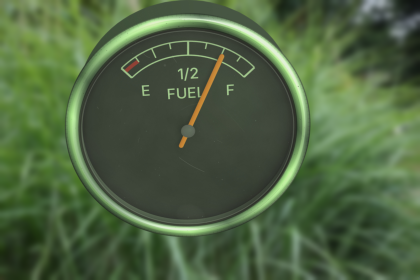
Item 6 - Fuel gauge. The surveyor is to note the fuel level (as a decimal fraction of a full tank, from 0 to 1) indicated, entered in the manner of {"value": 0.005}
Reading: {"value": 0.75}
